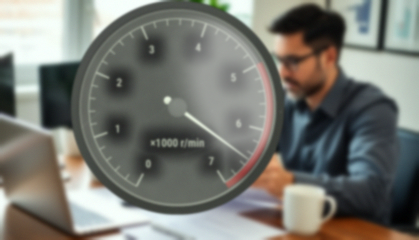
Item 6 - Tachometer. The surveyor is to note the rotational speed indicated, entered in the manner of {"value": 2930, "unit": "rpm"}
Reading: {"value": 6500, "unit": "rpm"}
